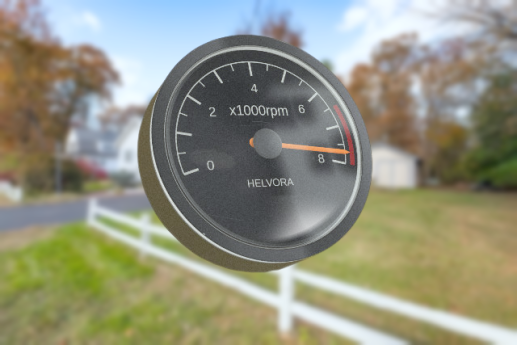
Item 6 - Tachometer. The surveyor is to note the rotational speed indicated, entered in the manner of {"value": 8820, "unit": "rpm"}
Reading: {"value": 7750, "unit": "rpm"}
